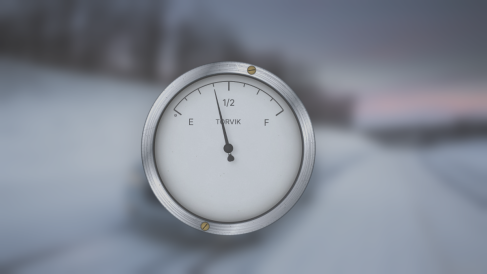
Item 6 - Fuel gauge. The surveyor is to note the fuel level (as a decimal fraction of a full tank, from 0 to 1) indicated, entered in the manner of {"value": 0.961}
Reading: {"value": 0.375}
